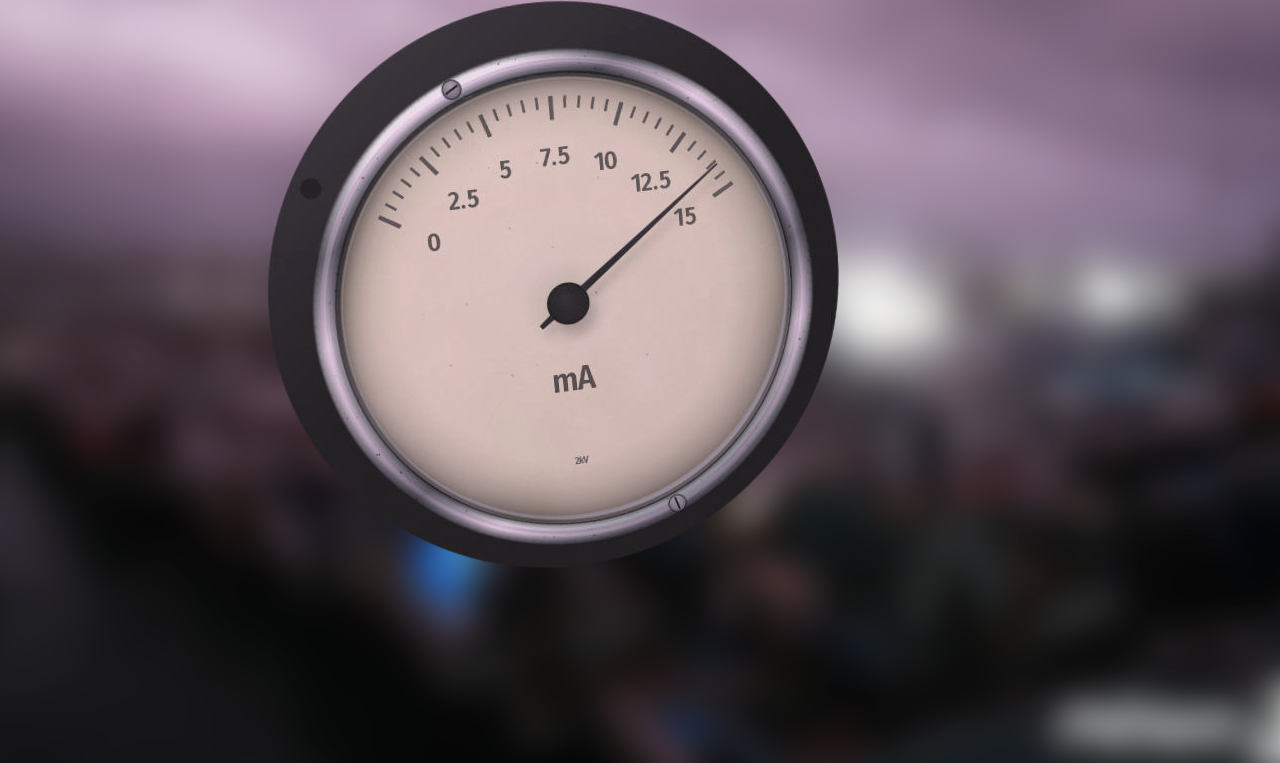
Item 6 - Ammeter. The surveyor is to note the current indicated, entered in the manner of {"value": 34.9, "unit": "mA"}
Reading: {"value": 14, "unit": "mA"}
